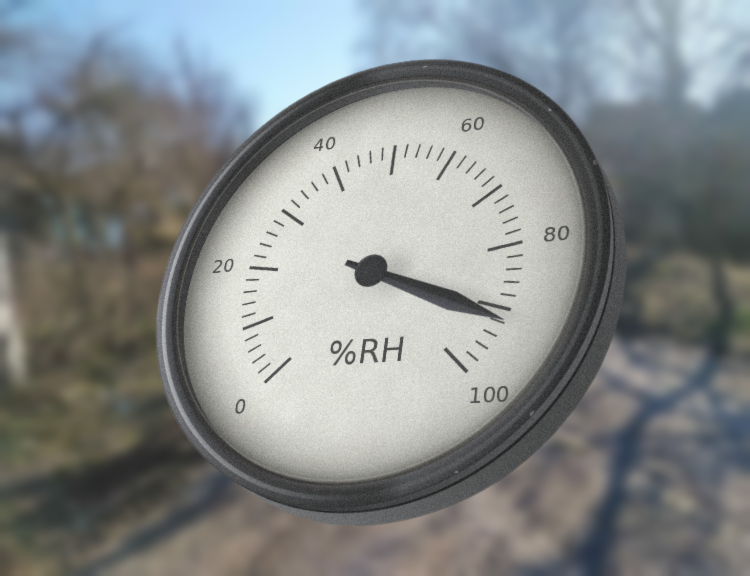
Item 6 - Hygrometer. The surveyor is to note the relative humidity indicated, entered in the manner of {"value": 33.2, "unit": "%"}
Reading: {"value": 92, "unit": "%"}
